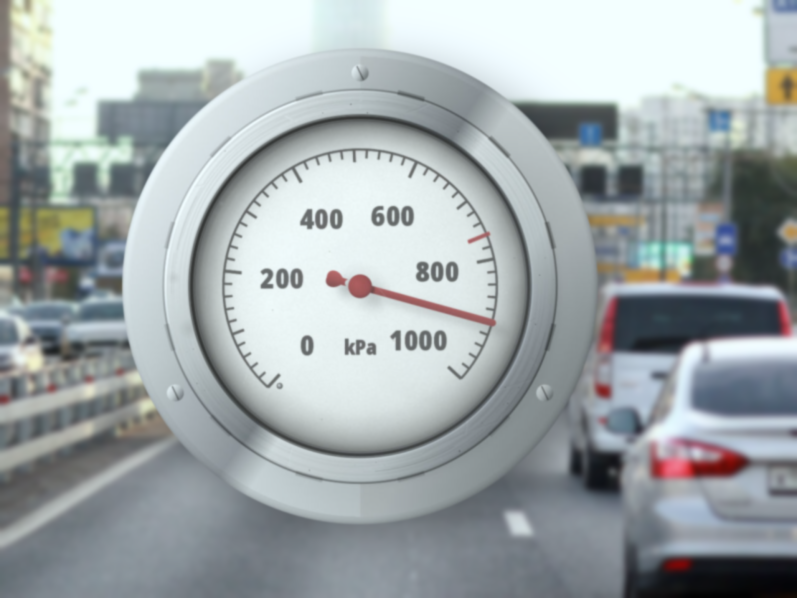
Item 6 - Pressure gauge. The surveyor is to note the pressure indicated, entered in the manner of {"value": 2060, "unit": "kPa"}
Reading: {"value": 900, "unit": "kPa"}
